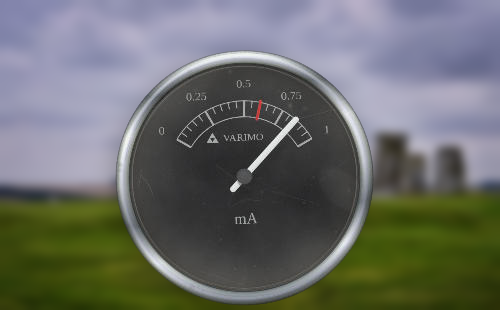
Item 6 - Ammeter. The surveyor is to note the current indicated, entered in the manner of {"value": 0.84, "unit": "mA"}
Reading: {"value": 0.85, "unit": "mA"}
